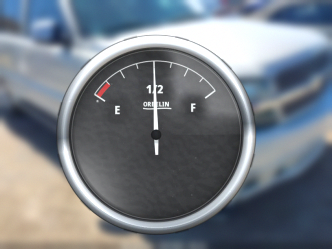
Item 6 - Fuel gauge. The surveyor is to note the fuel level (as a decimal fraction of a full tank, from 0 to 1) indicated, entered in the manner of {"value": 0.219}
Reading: {"value": 0.5}
